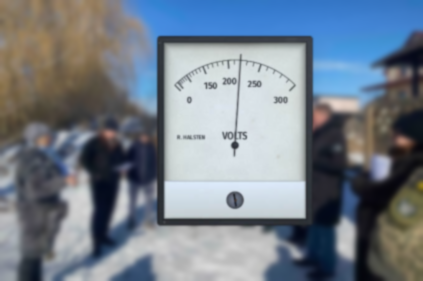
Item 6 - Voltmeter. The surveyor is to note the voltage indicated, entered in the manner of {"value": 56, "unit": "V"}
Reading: {"value": 220, "unit": "V"}
